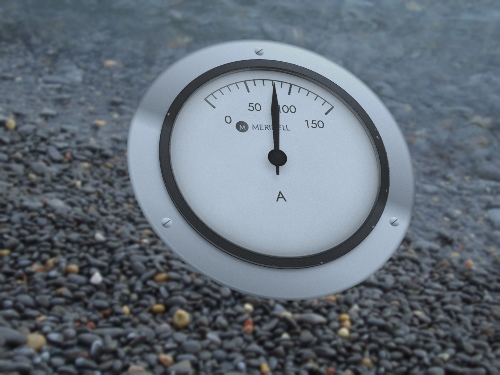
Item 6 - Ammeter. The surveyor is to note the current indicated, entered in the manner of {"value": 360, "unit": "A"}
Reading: {"value": 80, "unit": "A"}
